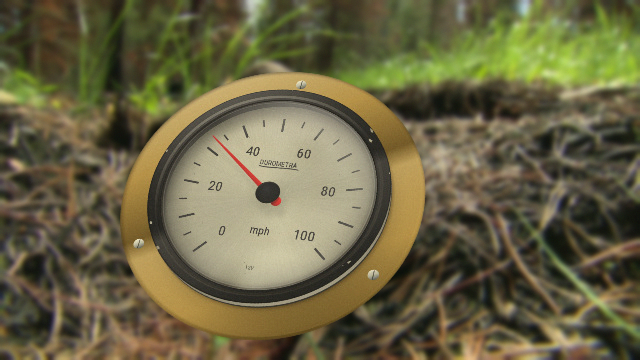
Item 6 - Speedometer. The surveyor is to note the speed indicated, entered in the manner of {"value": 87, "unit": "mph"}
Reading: {"value": 32.5, "unit": "mph"}
